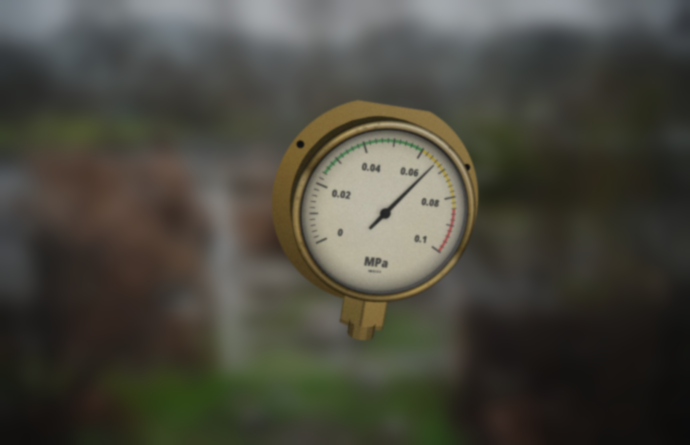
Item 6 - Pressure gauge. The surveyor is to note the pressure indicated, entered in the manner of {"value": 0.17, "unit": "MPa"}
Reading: {"value": 0.066, "unit": "MPa"}
